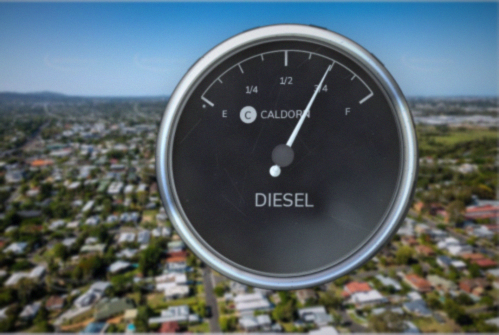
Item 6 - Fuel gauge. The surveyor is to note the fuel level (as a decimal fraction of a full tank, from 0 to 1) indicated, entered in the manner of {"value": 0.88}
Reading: {"value": 0.75}
